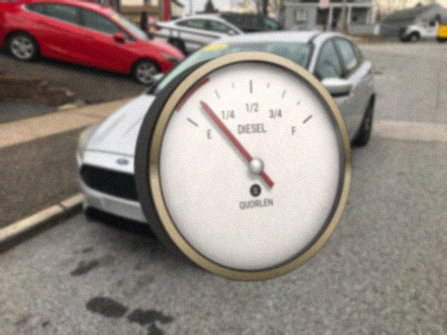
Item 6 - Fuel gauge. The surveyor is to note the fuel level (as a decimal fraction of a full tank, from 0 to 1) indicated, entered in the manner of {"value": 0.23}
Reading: {"value": 0.125}
